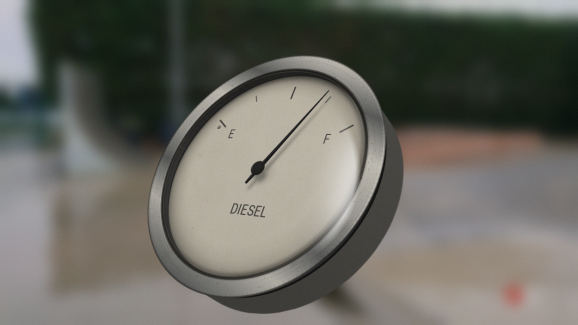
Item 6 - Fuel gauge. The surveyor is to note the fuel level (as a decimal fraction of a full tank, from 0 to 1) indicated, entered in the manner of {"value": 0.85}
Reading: {"value": 0.75}
